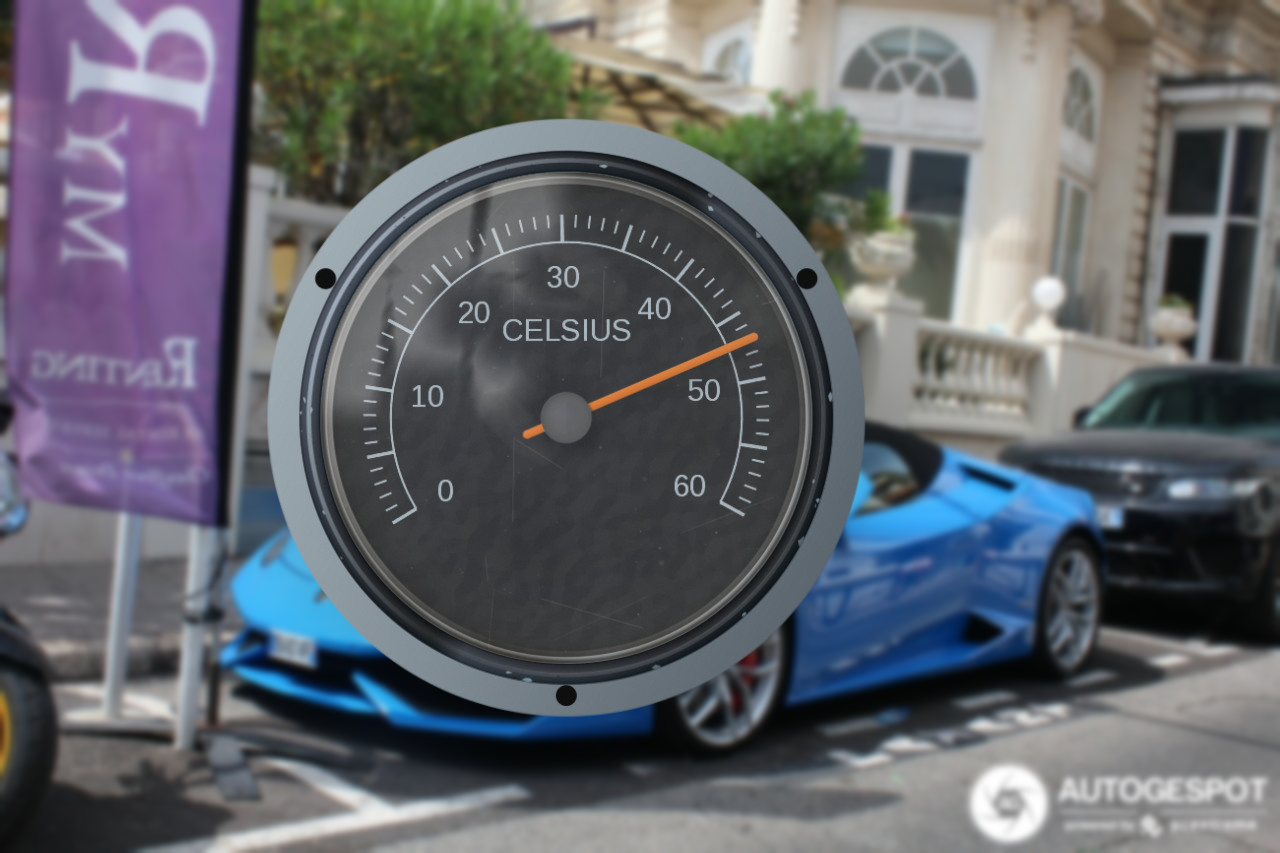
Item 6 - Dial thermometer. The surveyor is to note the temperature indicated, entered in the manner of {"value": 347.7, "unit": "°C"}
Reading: {"value": 47, "unit": "°C"}
